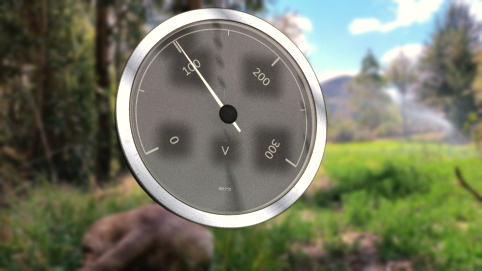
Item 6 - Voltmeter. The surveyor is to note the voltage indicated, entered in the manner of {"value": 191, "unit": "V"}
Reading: {"value": 100, "unit": "V"}
